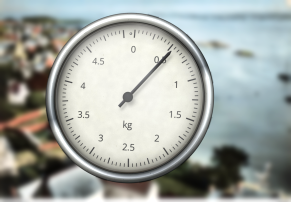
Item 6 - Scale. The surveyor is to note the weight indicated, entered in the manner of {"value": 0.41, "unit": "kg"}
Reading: {"value": 0.55, "unit": "kg"}
